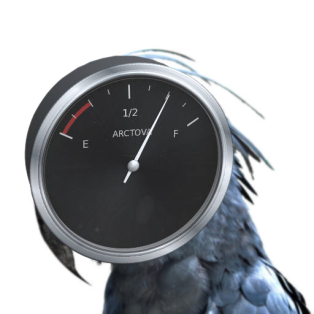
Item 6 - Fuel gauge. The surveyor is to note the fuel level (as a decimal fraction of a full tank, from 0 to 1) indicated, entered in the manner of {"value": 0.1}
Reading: {"value": 0.75}
